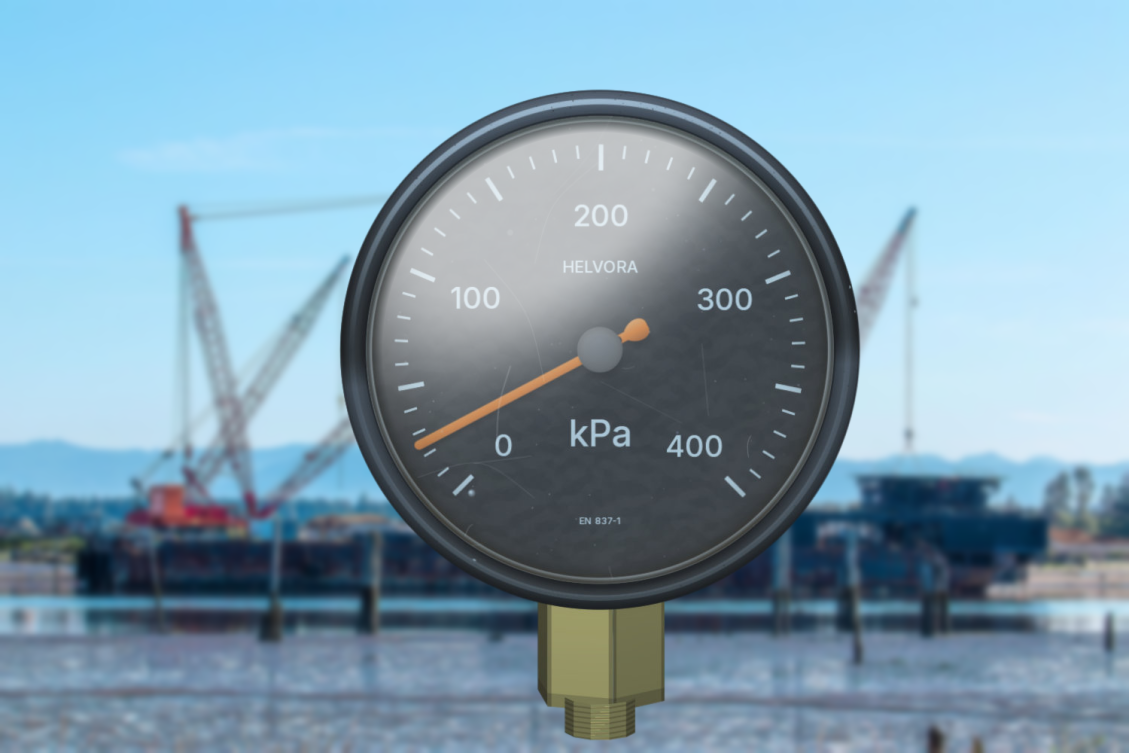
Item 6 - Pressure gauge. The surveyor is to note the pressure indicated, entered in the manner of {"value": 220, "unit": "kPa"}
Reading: {"value": 25, "unit": "kPa"}
